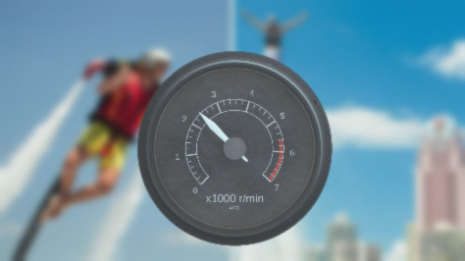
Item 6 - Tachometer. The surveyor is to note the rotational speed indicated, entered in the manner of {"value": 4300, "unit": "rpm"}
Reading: {"value": 2400, "unit": "rpm"}
